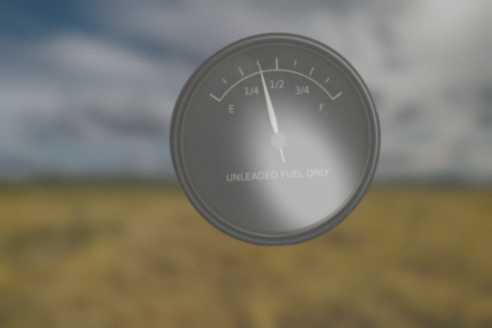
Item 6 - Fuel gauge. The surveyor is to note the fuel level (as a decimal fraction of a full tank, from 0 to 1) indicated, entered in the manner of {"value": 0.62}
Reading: {"value": 0.375}
